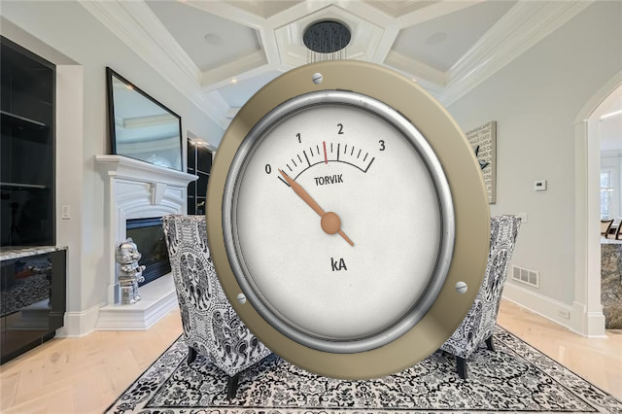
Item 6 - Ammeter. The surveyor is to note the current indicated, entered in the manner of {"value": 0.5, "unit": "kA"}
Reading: {"value": 0.2, "unit": "kA"}
